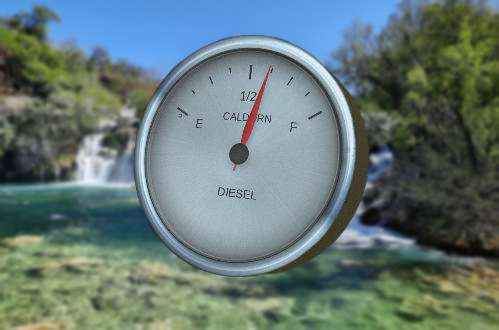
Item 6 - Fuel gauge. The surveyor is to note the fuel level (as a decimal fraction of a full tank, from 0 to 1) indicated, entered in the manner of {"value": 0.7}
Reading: {"value": 0.625}
